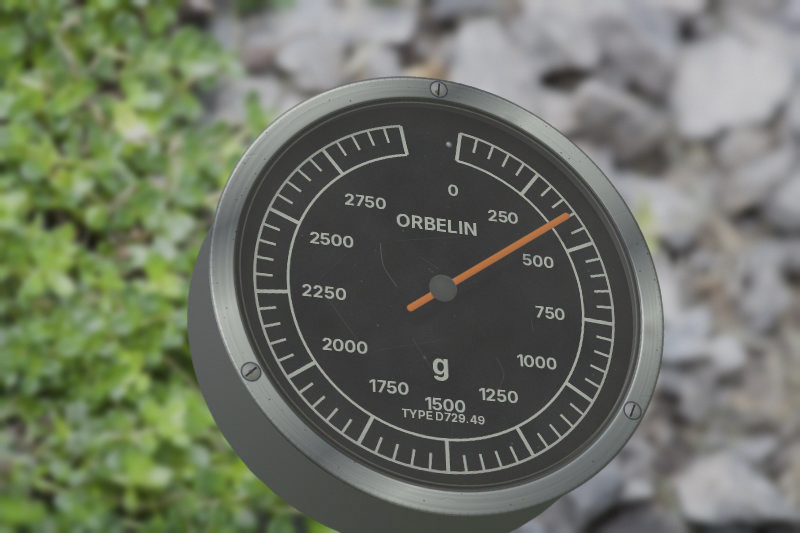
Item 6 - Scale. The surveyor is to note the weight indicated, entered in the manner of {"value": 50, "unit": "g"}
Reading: {"value": 400, "unit": "g"}
